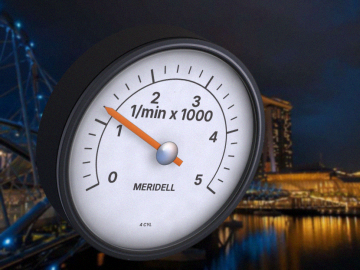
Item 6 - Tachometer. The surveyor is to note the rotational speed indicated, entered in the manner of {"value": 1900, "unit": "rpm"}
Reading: {"value": 1200, "unit": "rpm"}
